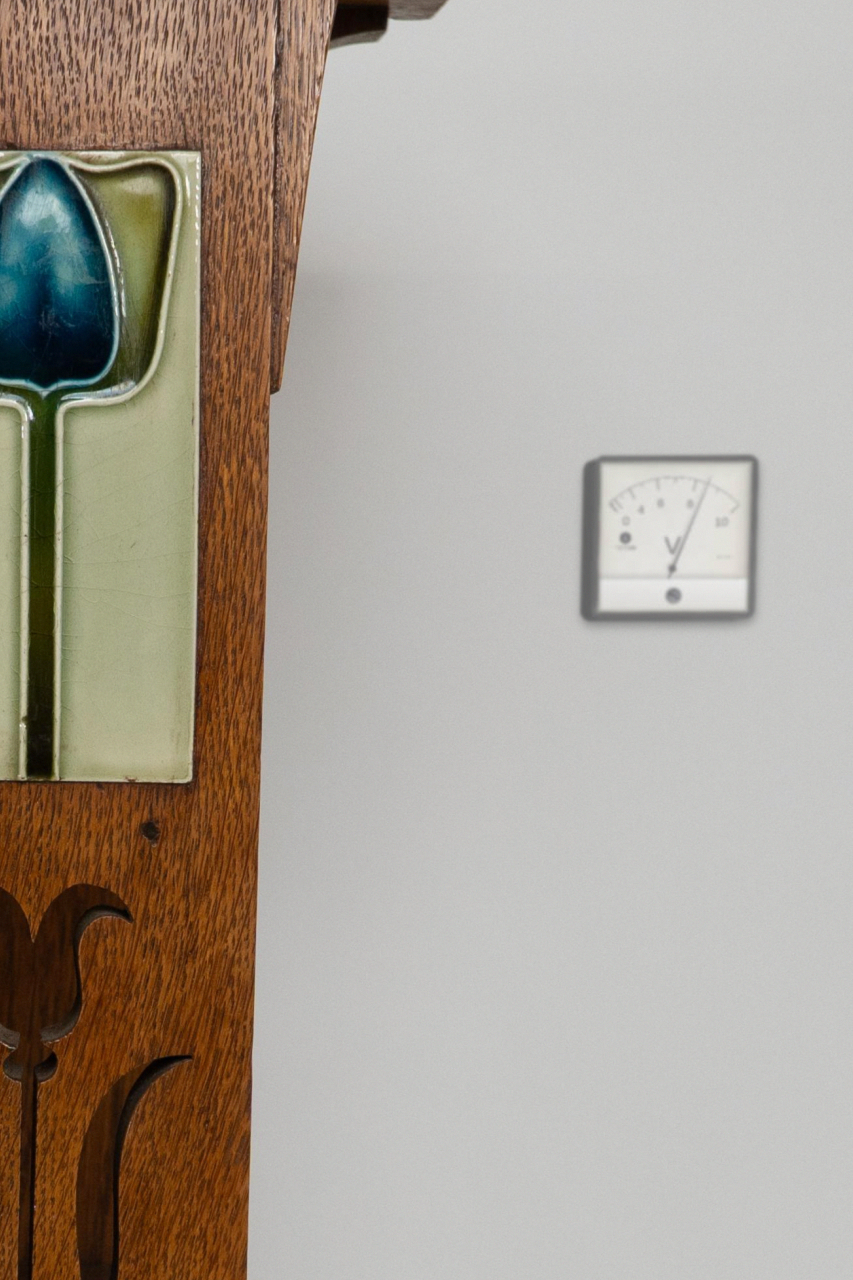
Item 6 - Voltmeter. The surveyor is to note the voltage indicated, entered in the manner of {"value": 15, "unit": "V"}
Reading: {"value": 8.5, "unit": "V"}
